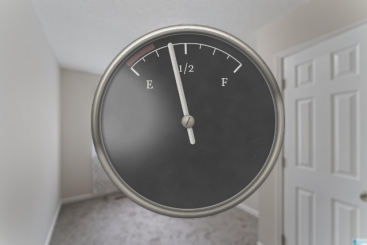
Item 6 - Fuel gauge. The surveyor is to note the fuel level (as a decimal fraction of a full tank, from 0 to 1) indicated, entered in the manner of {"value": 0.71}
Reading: {"value": 0.375}
